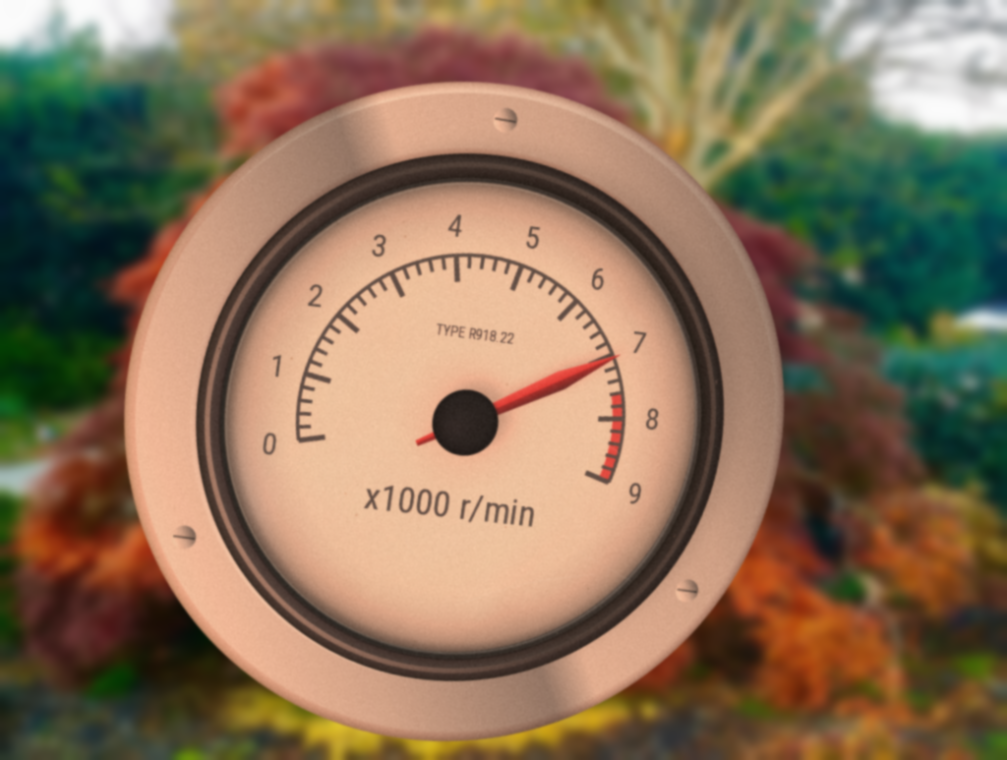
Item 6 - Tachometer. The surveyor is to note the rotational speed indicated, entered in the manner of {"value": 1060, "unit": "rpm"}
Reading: {"value": 7000, "unit": "rpm"}
